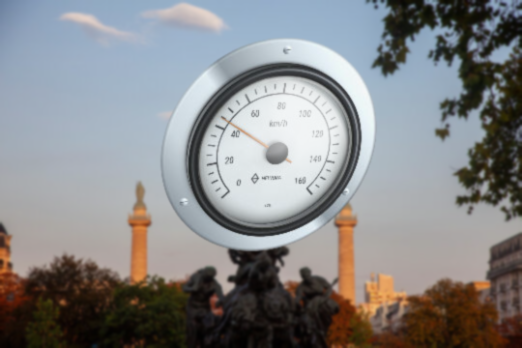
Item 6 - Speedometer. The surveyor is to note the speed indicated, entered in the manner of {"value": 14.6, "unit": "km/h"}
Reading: {"value": 45, "unit": "km/h"}
